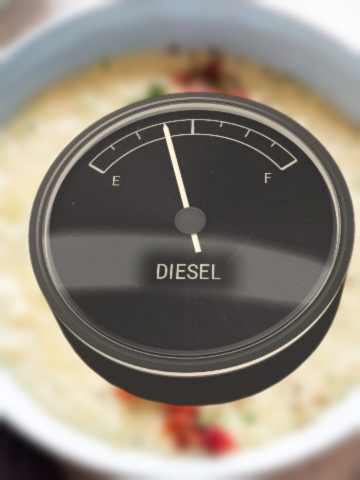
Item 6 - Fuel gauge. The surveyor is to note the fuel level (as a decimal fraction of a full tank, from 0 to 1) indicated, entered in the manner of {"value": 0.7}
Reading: {"value": 0.375}
